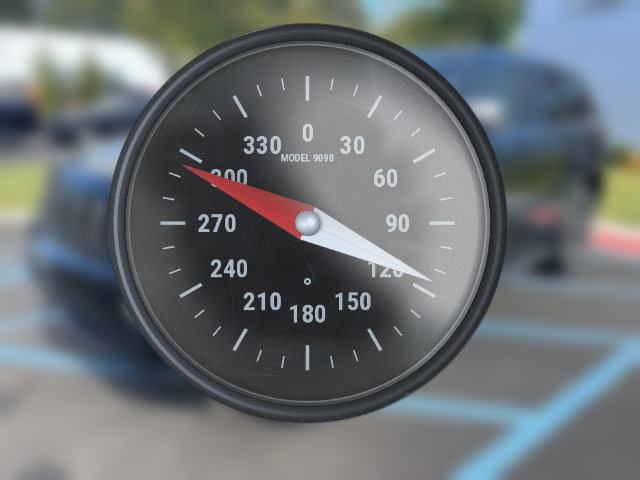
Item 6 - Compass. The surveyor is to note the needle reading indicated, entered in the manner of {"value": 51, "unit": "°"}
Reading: {"value": 295, "unit": "°"}
